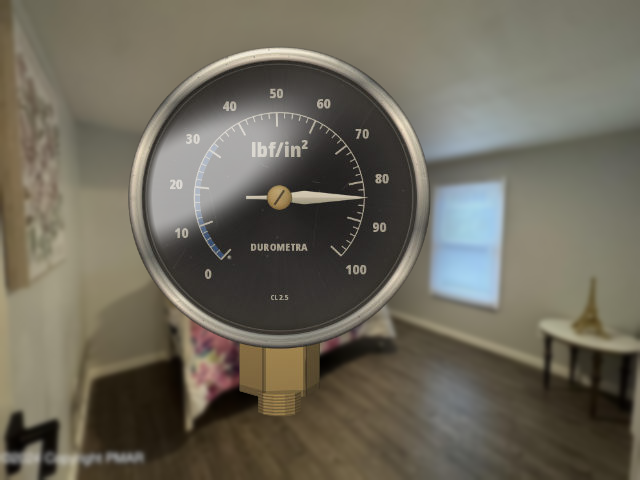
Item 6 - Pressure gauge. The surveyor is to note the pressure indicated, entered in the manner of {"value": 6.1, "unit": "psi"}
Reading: {"value": 84, "unit": "psi"}
